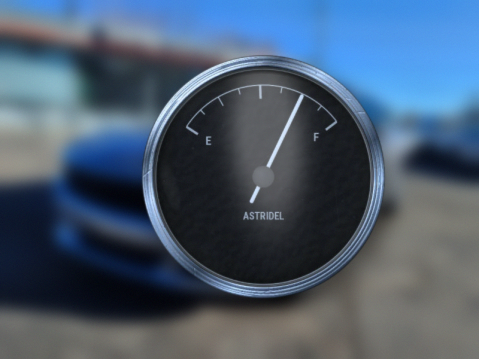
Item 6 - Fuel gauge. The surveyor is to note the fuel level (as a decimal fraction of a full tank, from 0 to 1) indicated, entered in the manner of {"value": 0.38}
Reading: {"value": 0.75}
